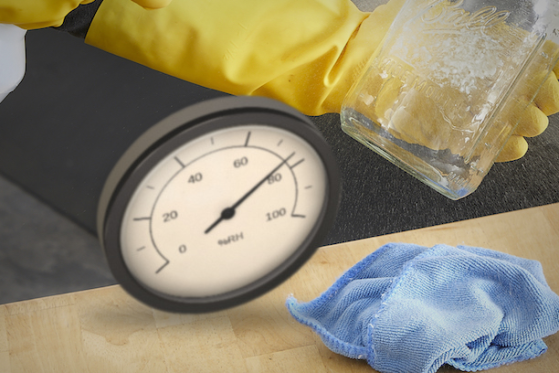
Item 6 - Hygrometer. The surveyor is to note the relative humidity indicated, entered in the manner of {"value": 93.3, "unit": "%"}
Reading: {"value": 75, "unit": "%"}
